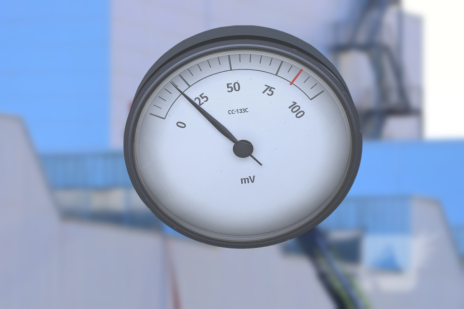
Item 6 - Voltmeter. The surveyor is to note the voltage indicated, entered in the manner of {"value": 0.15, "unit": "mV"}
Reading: {"value": 20, "unit": "mV"}
